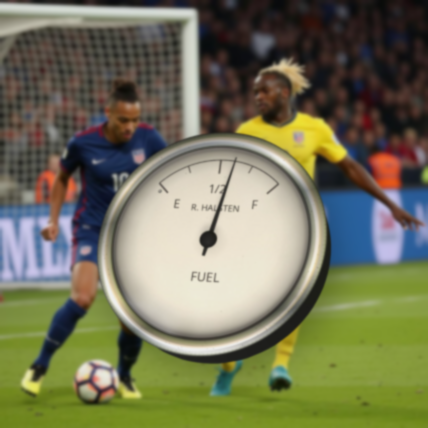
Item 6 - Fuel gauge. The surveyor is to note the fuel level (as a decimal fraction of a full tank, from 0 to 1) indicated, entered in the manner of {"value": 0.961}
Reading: {"value": 0.625}
